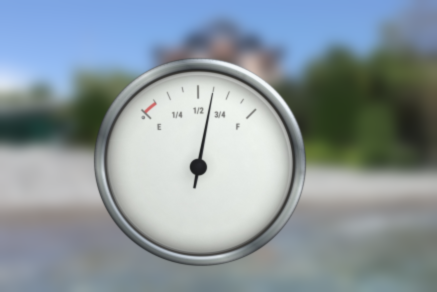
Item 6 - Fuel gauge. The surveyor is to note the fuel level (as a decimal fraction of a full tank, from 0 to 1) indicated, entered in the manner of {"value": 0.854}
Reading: {"value": 0.625}
